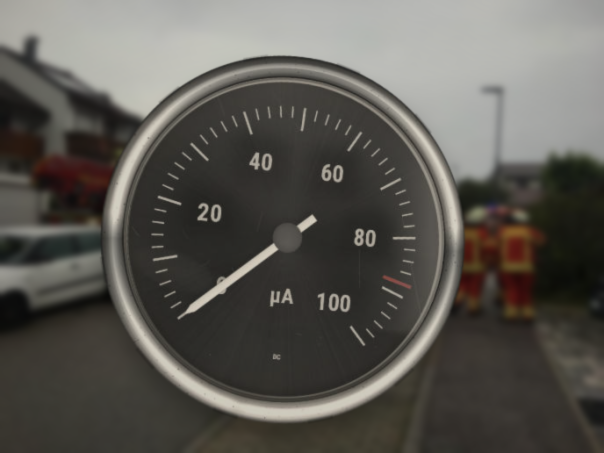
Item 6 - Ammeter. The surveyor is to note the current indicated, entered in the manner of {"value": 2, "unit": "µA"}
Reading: {"value": 0, "unit": "µA"}
